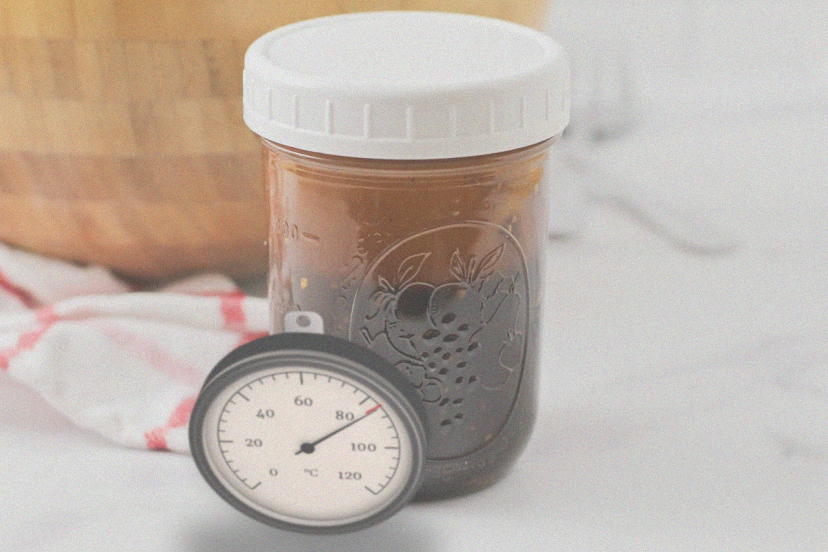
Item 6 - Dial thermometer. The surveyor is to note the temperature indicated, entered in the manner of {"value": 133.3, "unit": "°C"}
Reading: {"value": 84, "unit": "°C"}
